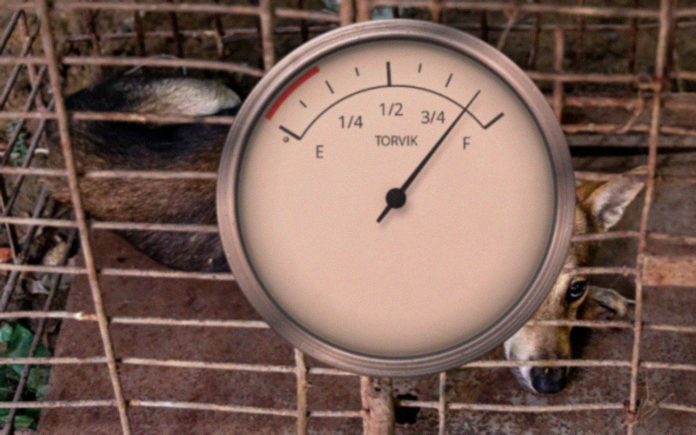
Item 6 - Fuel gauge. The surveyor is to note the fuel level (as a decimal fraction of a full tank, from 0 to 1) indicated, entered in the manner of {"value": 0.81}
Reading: {"value": 0.875}
